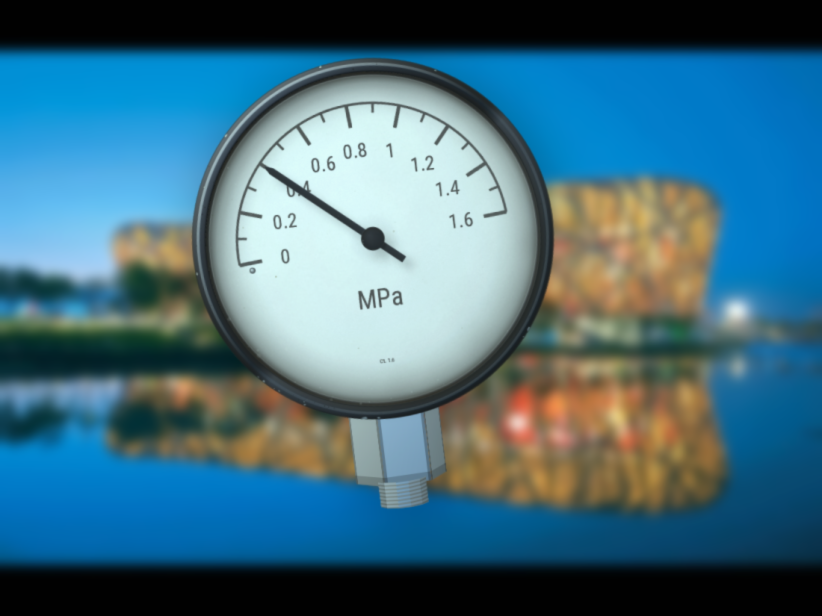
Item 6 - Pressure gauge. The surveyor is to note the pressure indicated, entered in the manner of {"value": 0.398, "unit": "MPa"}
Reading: {"value": 0.4, "unit": "MPa"}
